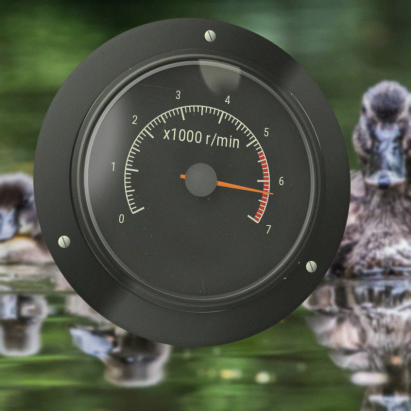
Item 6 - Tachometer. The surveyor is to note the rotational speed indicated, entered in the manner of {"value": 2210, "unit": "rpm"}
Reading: {"value": 6300, "unit": "rpm"}
